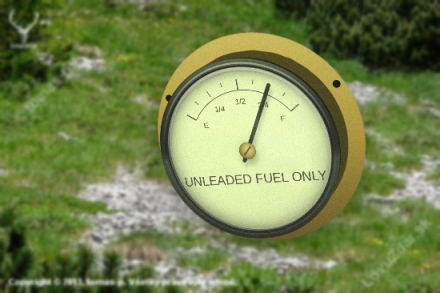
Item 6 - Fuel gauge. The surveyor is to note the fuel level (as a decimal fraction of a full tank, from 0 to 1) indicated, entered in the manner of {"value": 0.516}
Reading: {"value": 0.75}
